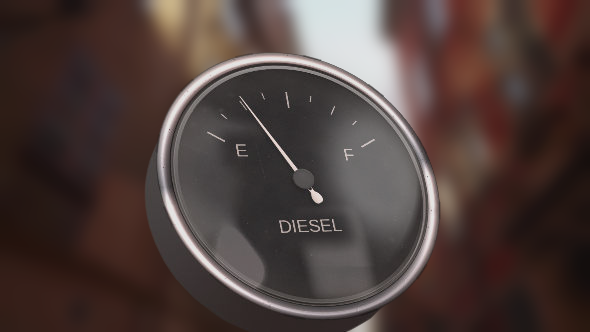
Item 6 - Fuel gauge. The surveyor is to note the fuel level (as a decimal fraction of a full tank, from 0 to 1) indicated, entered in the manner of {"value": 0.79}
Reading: {"value": 0.25}
